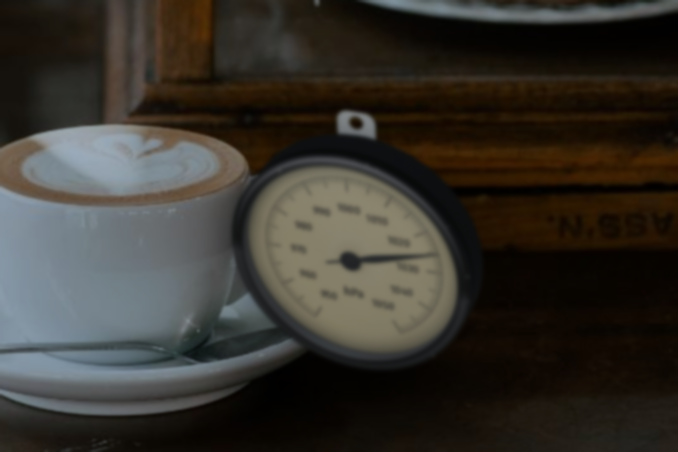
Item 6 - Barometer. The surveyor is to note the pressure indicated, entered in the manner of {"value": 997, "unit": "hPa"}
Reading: {"value": 1025, "unit": "hPa"}
